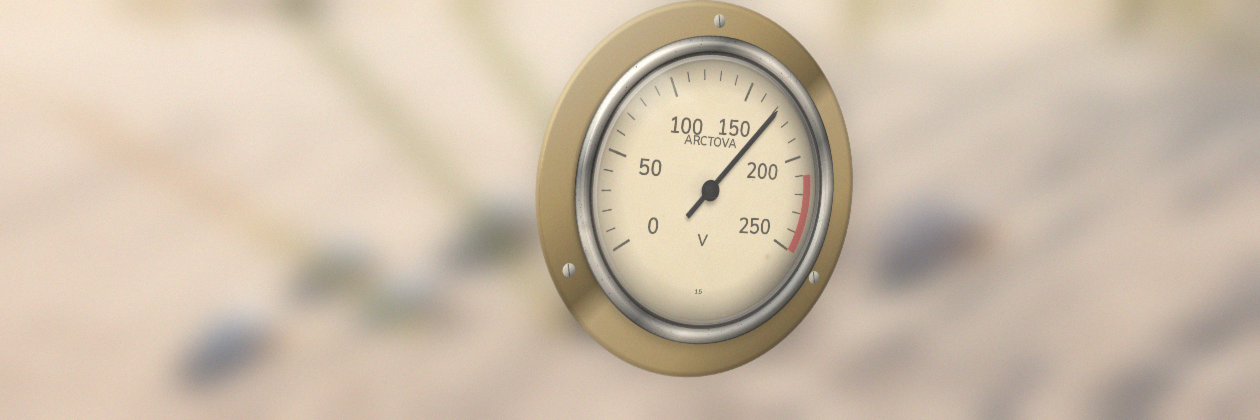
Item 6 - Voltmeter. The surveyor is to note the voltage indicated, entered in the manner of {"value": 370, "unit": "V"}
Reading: {"value": 170, "unit": "V"}
